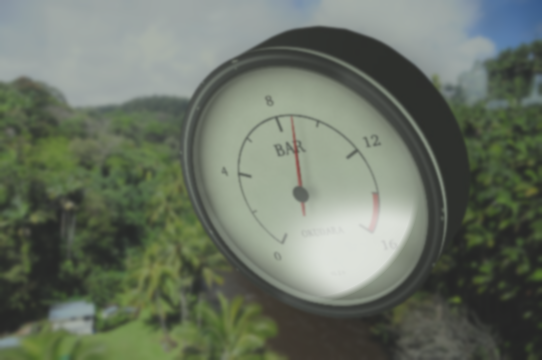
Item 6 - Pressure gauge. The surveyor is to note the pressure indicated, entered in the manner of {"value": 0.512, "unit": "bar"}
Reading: {"value": 9, "unit": "bar"}
